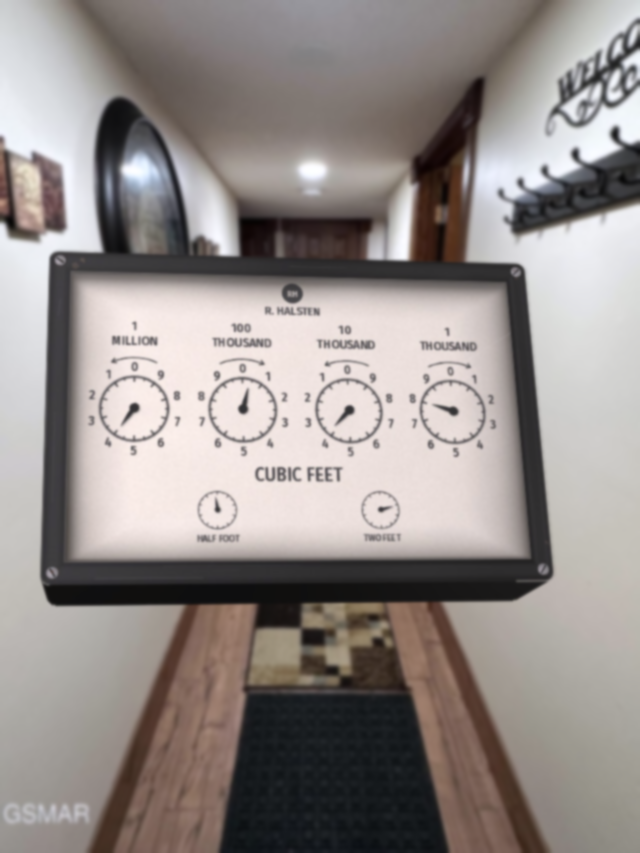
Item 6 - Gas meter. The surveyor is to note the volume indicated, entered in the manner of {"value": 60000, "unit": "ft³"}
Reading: {"value": 403800, "unit": "ft³"}
